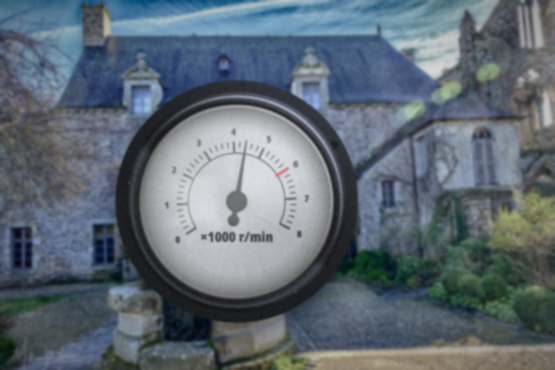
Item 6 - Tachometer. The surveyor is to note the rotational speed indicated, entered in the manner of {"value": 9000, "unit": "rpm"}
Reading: {"value": 4400, "unit": "rpm"}
